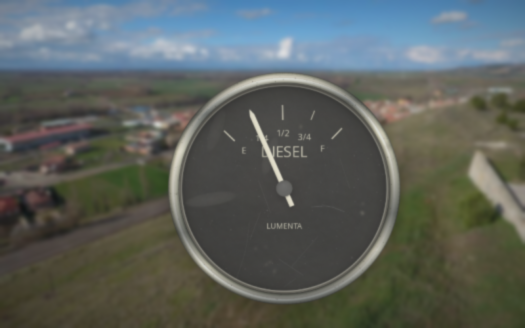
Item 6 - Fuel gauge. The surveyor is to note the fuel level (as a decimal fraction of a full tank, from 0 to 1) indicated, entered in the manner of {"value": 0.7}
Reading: {"value": 0.25}
